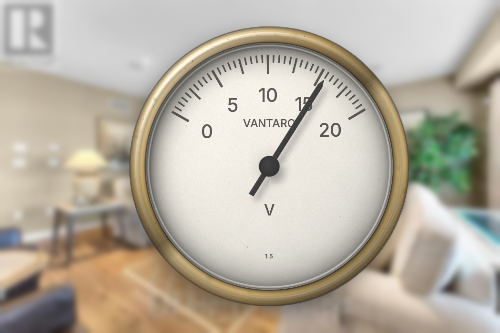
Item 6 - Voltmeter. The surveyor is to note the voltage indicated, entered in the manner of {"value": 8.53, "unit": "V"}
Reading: {"value": 15.5, "unit": "V"}
